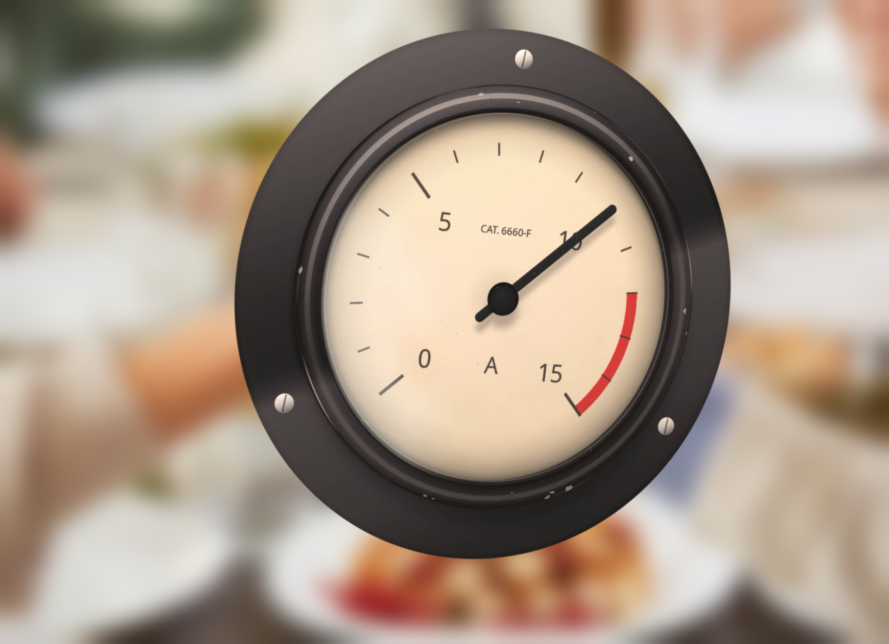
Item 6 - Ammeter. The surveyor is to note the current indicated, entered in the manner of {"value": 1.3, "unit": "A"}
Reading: {"value": 10, "unit": "A"}
